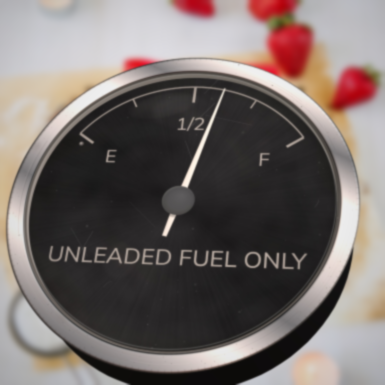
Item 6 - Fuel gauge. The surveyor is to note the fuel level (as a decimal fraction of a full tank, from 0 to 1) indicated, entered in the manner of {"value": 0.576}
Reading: {"value": 0.625}
